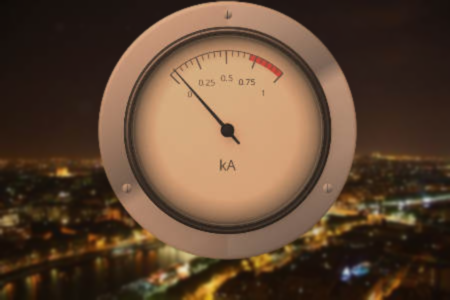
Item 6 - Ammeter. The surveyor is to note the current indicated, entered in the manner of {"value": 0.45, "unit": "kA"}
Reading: {"value": 0.05, "unit": "kA"}
